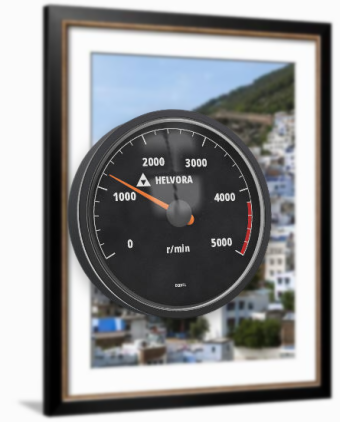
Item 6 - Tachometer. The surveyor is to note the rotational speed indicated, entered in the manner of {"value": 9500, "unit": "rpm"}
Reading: {"value": 1200, "unit": "rpm"}
